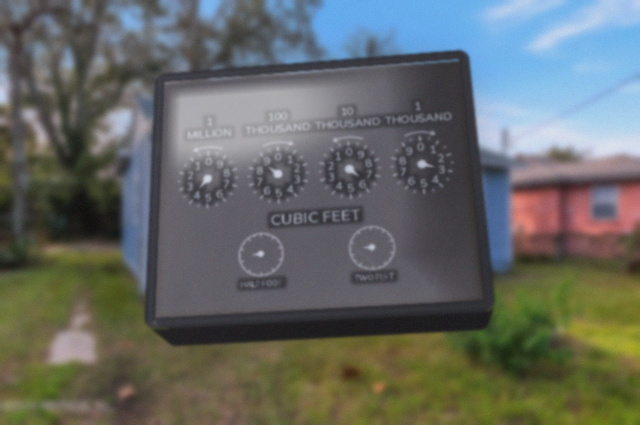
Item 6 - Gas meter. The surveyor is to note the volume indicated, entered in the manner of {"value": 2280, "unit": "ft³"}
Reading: {"value": 386300, "unit": "ft³"}
